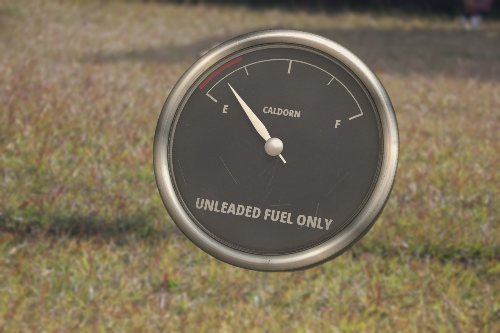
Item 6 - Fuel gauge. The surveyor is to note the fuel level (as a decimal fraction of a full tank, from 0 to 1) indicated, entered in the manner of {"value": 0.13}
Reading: {"value": 0.125}
